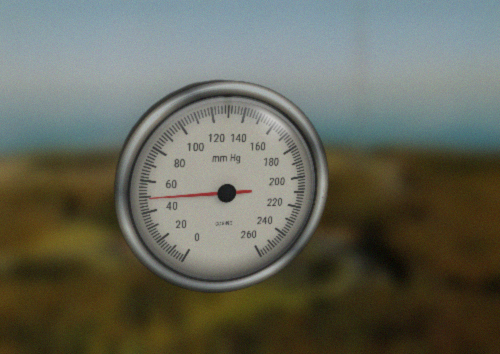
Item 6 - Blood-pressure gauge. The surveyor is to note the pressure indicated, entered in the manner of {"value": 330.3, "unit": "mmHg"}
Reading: {"value": 50, "unit": "mmHg"}
